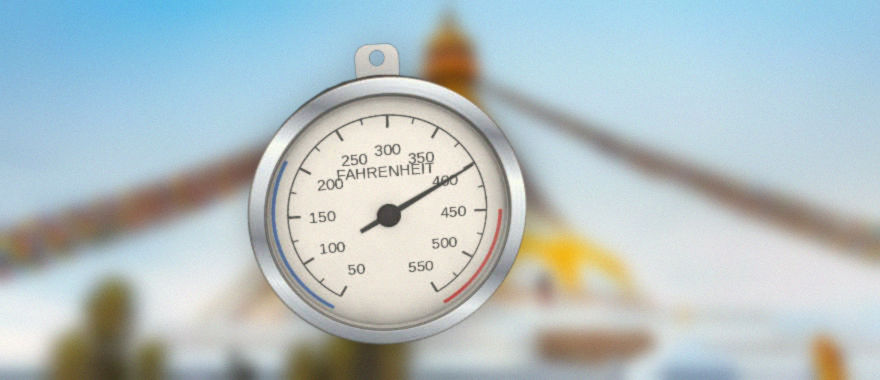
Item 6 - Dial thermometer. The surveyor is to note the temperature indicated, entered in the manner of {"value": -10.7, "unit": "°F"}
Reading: {"value": 400, "unit": "°F"}
